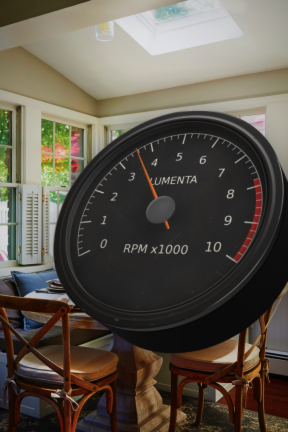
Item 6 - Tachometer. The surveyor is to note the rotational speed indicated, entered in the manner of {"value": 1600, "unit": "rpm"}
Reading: {"value": 3600, "unit": "rpm"}
